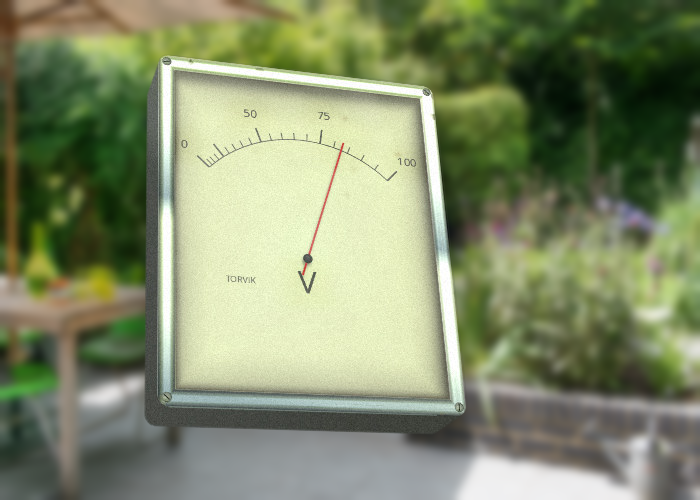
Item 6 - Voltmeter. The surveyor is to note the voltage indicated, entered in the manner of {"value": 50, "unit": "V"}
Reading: {"value": 82.5, "unit": "V"}
